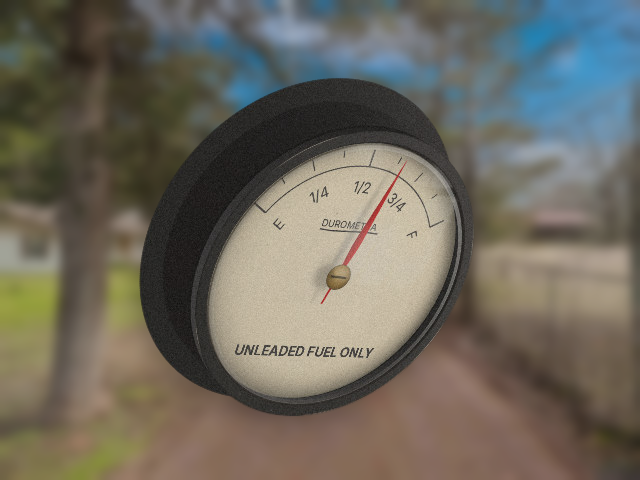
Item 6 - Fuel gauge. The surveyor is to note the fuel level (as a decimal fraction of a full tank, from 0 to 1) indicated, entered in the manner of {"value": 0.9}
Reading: {"value": 0.625}
